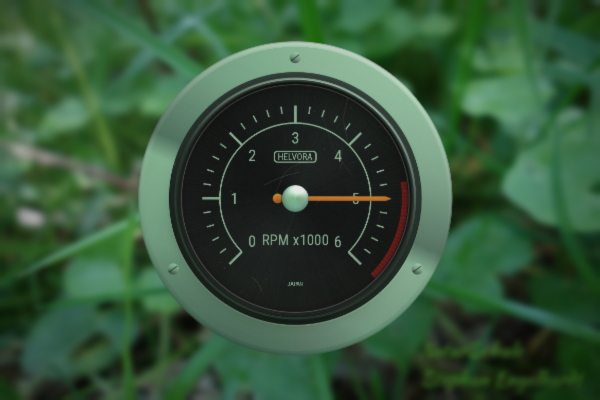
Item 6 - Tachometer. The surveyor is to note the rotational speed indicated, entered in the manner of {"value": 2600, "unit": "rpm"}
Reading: {"value": 5000, "unit": "rpm"}
